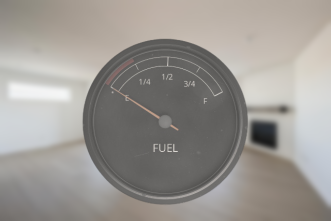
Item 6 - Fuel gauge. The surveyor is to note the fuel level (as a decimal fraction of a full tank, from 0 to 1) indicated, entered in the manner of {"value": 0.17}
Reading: {"value": 0}
